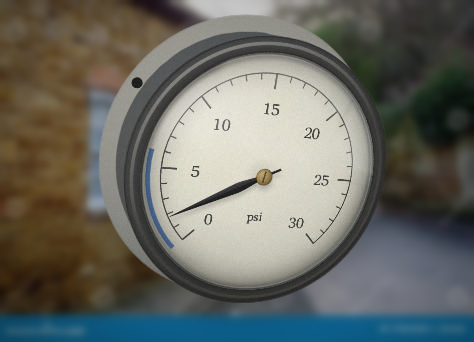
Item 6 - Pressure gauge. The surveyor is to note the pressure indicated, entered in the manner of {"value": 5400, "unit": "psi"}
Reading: {"value": 2, "unit": "psi"}
